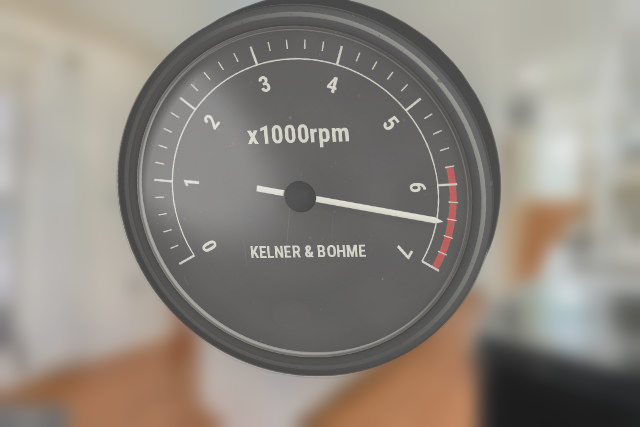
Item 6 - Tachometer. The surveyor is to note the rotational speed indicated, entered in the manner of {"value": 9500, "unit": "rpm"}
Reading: {"value": 6400, "unit": "rpm"}
